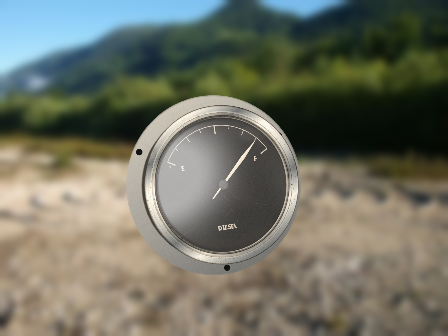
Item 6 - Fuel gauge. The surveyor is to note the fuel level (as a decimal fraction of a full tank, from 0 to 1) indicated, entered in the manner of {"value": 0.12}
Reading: {"value": 0.875}
